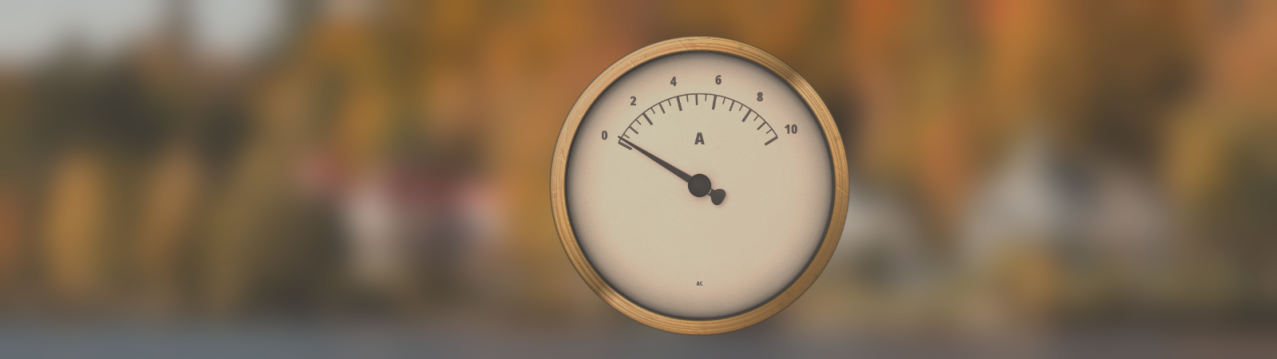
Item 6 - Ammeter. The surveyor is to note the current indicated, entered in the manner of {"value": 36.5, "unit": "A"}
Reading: {"value": 0.25, "unit": "A"}
